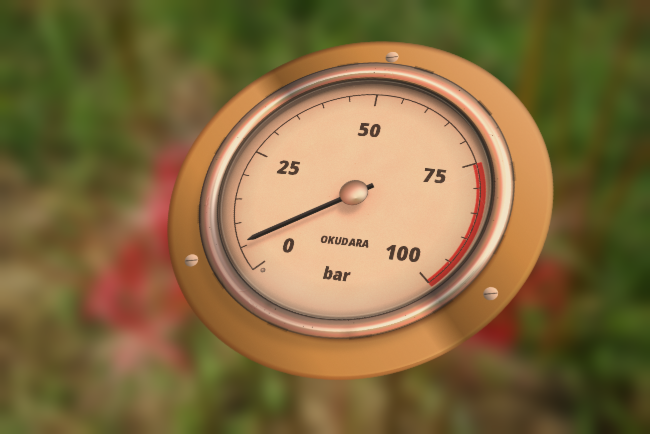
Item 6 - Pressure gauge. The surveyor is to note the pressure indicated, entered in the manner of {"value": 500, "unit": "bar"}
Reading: {"value": 5, "unit": "bar"}
